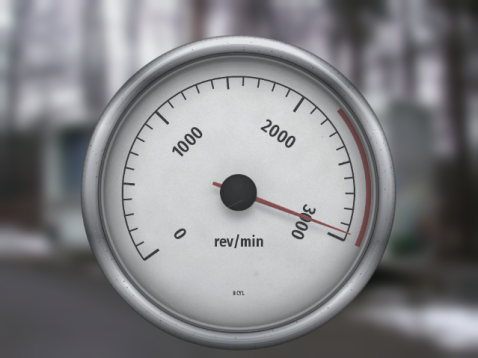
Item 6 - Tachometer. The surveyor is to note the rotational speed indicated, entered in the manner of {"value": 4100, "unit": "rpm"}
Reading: {"value": 2950, "unit": "rpm"}
